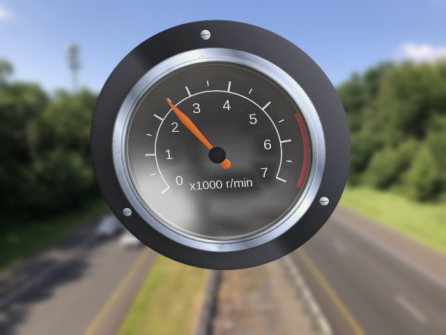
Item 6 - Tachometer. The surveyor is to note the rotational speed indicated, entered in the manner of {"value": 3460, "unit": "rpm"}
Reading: {"value": 2500, "unit": "rpm"}
